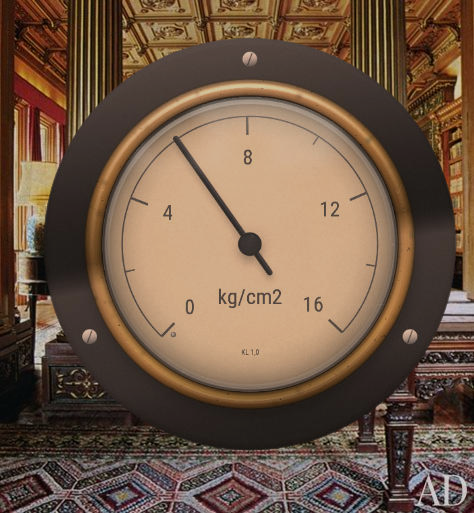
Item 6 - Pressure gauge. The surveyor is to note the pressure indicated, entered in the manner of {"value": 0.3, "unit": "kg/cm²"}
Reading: {"value": 6, "unit": "kg/cm²"}
